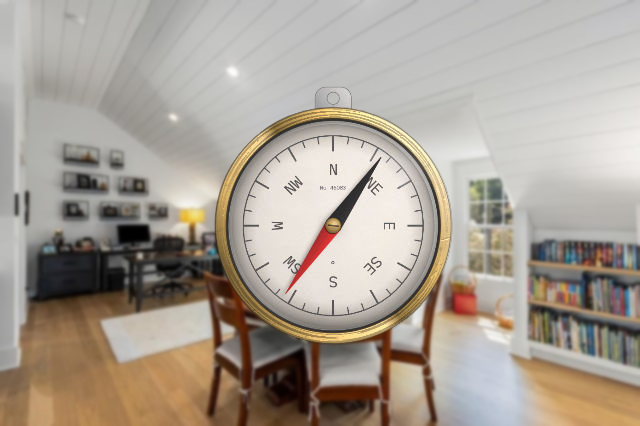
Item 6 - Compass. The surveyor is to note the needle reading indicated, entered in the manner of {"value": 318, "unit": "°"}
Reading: {"value": 215, "unit": "°"}
